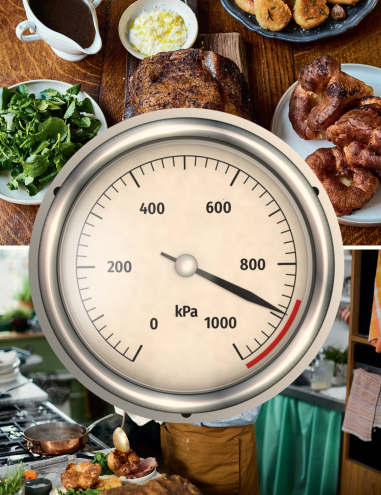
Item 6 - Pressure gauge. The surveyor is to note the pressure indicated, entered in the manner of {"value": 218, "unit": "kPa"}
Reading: {"value": 890, "unit": "kPa"}
